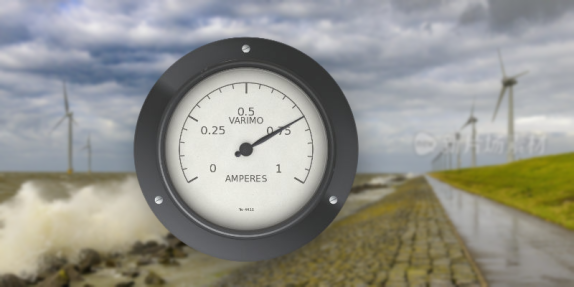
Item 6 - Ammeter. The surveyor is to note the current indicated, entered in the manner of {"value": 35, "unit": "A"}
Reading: {"value": 0.75, "unit": "A"}
